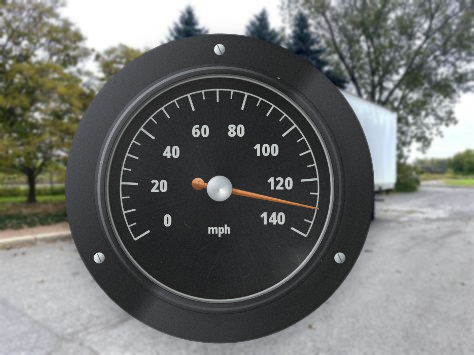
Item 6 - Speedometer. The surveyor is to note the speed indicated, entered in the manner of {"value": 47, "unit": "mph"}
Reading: {"value": 130, "unit": "mph"}
